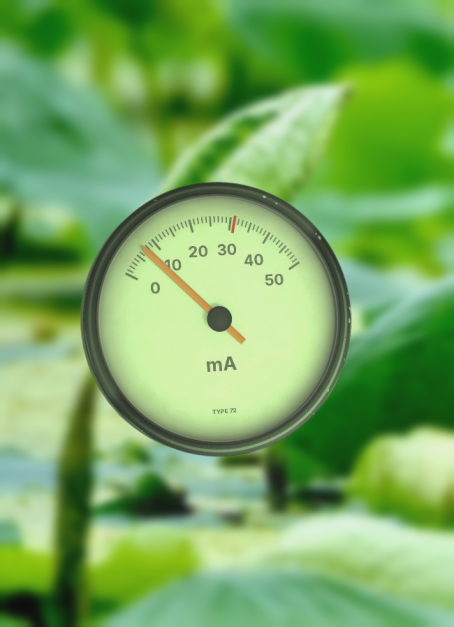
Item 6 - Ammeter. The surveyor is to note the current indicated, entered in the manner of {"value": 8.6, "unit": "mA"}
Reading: {"value": 7, "unit": "mA"}
